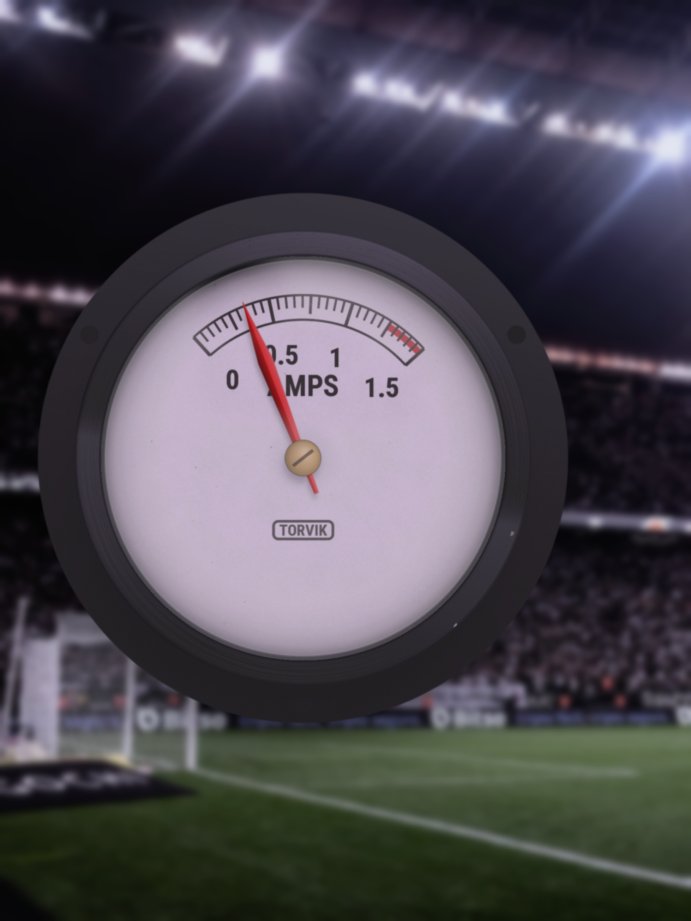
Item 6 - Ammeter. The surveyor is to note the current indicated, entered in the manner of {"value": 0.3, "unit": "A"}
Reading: {"value": 0.35, "unit": "A"}
